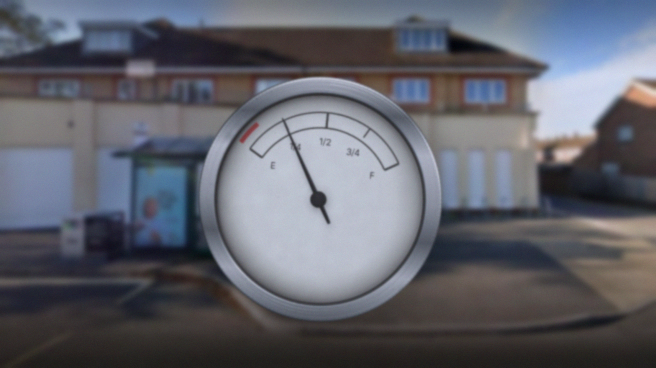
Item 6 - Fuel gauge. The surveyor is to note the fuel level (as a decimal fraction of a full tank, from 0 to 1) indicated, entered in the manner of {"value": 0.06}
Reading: {"value": 0.25}
